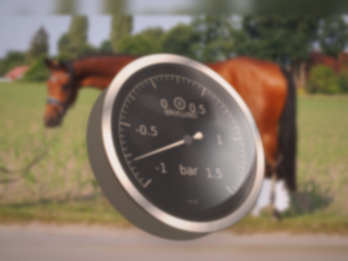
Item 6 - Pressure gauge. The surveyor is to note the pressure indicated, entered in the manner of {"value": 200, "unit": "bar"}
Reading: {"value": -0.8, "unit": "bar"}
